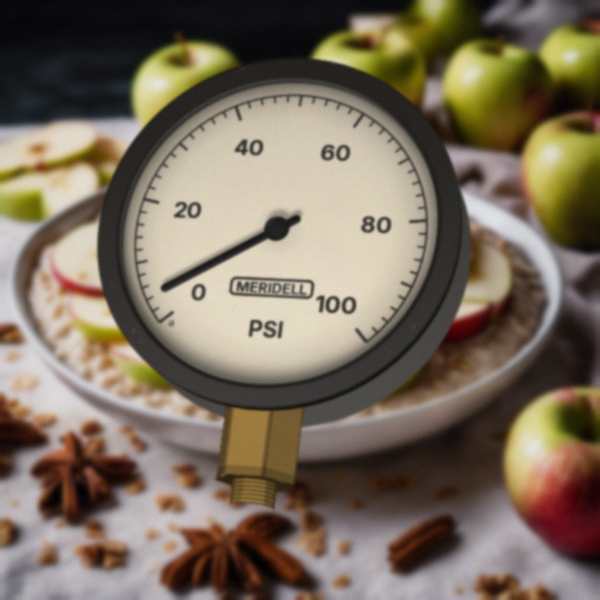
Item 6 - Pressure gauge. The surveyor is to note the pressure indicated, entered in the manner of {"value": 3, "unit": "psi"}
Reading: {"value": 4, "unit": "psi"}
